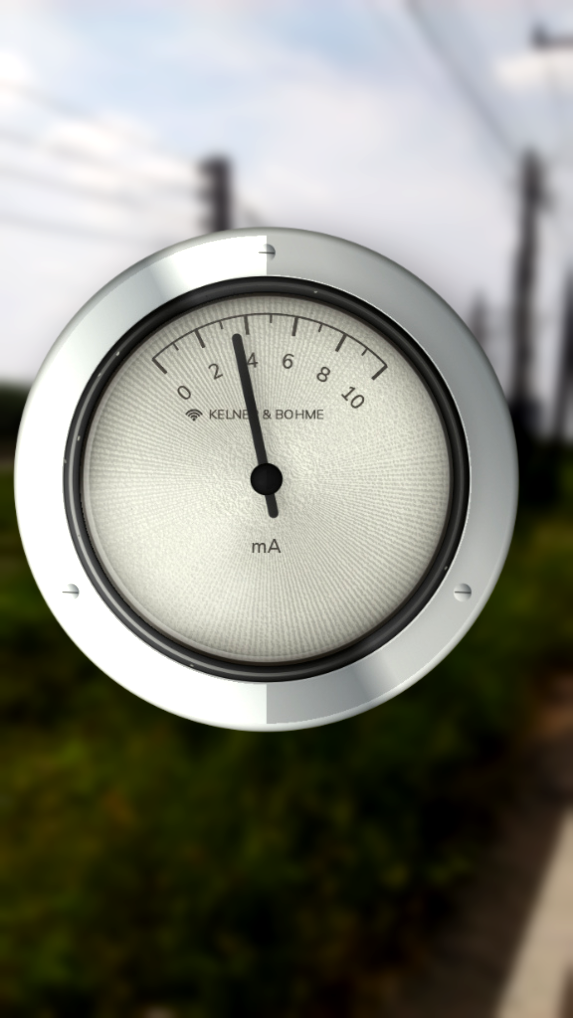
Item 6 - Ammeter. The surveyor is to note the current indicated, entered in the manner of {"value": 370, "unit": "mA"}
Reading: {"value": 3.5, "unit": "mA"}
